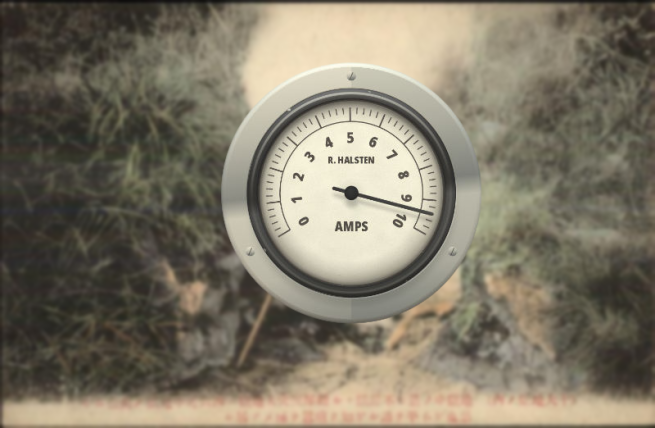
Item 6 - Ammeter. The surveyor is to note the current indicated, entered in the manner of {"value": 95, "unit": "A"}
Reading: {"value": 9.4, "unit": "A"}
